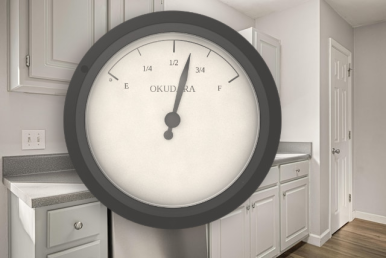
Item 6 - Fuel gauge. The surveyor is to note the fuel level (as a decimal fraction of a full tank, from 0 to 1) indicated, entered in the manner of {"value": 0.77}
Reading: {"value": 0.625}
